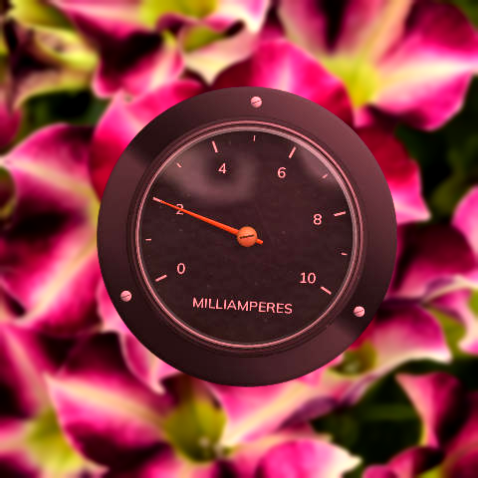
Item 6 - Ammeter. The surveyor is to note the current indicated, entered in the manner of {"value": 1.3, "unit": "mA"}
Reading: {"value": 2, "unit": "mA"}
